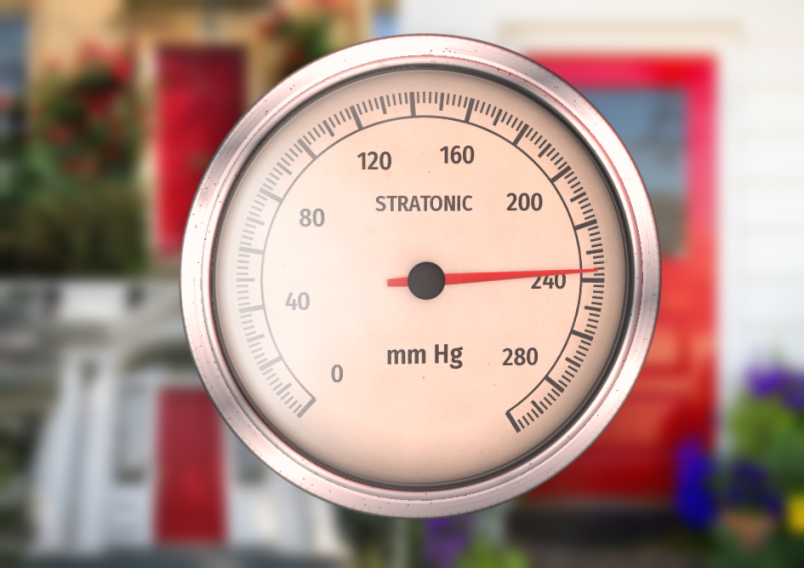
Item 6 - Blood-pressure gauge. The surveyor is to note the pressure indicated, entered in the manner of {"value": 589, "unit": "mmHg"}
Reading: {"value": 236, "unit": "mmHg"}
